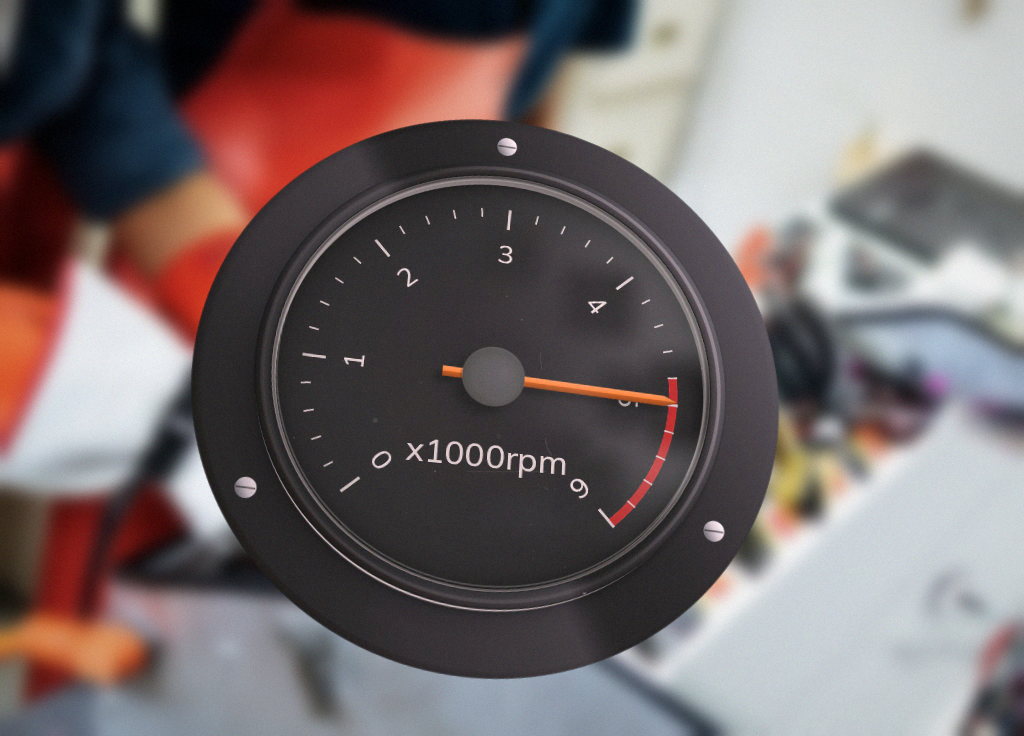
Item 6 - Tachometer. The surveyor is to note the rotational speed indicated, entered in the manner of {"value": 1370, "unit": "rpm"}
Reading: {"value": 5000, "unit": "rpm"}
